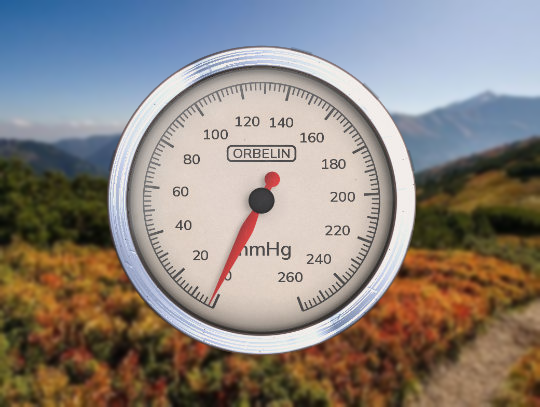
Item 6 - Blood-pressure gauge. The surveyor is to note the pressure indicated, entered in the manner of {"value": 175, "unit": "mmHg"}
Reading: {"value": 2, "unit": "mmHg"}
